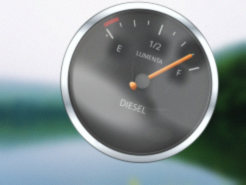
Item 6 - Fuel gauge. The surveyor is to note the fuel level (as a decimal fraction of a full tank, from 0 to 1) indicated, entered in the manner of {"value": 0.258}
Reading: {"value": 0.875}
